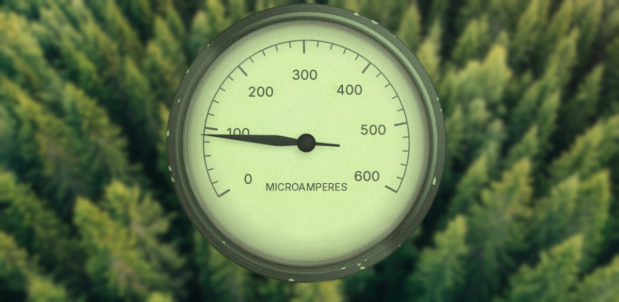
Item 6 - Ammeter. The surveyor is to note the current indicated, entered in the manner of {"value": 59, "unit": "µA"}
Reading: {"value": 90, "unit": "µA"}
